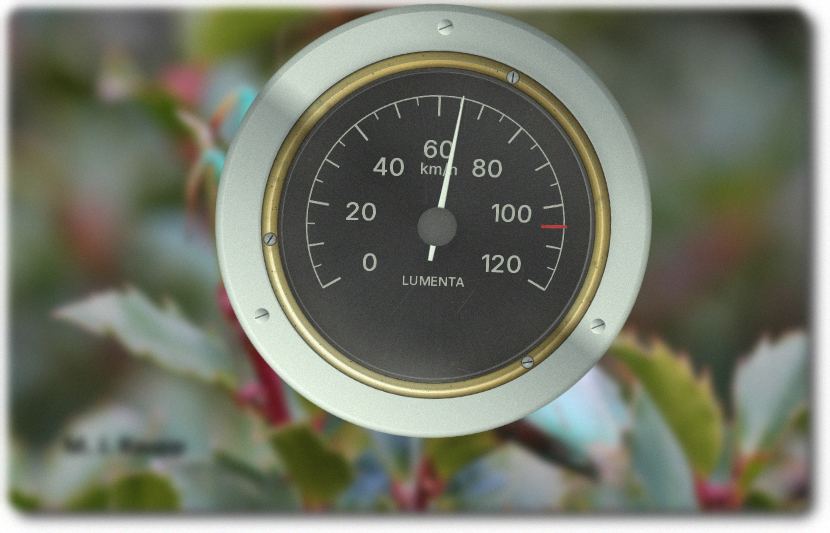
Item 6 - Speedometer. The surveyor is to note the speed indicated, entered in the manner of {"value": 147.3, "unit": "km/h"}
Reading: {"value": 65, "unit": "km/h"}
